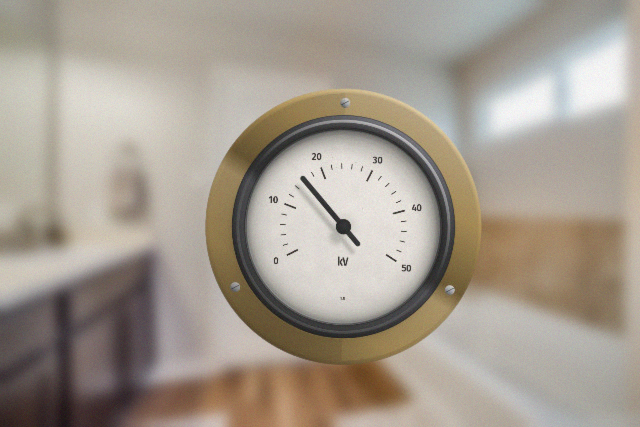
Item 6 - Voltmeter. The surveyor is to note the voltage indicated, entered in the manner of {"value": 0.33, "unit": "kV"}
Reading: {"value": 16, "unit": "kV"}
